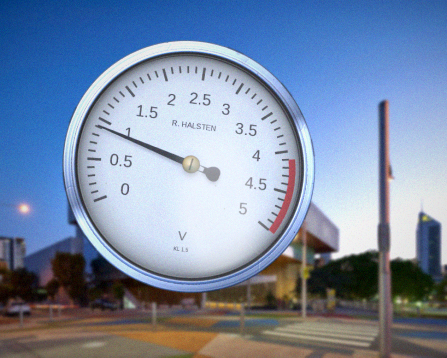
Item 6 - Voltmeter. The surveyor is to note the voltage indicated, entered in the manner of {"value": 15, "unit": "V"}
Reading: {"value": 0.9, "unit": "V"}
